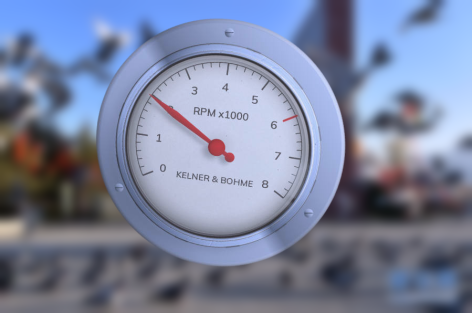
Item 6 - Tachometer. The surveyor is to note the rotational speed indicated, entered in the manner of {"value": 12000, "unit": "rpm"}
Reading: {"value": 2000, "unit": "rpm"}
